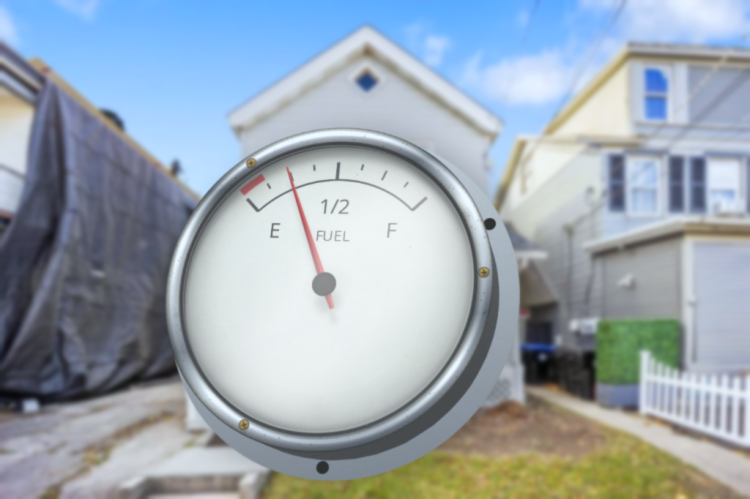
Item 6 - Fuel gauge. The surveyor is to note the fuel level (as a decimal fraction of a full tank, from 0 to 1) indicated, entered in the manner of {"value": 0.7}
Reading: {"value": 0.25}
